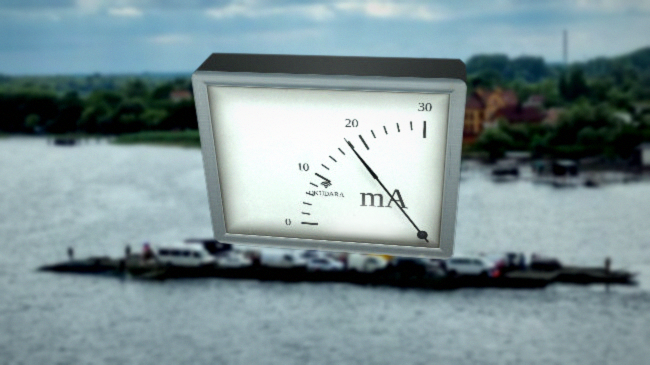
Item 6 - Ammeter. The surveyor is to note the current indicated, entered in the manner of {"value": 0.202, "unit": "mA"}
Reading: {"value": 18, "unit": "mA"}
